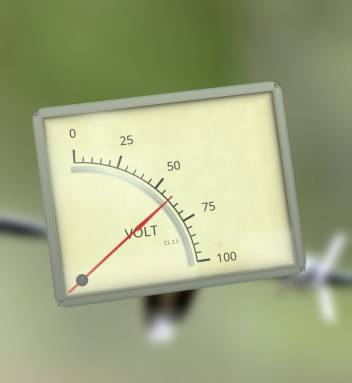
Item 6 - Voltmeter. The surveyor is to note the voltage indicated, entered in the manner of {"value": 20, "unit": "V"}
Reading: {"value": 60, "unit": "V"}
